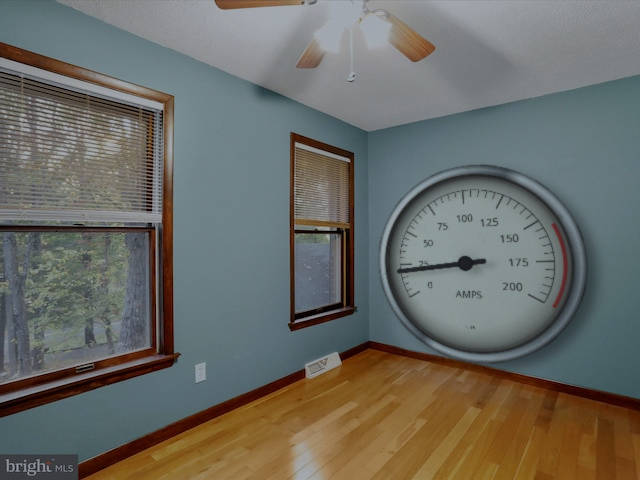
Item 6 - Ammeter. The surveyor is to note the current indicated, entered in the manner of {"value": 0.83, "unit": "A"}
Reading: {"value": 20, "unit": "A"}
